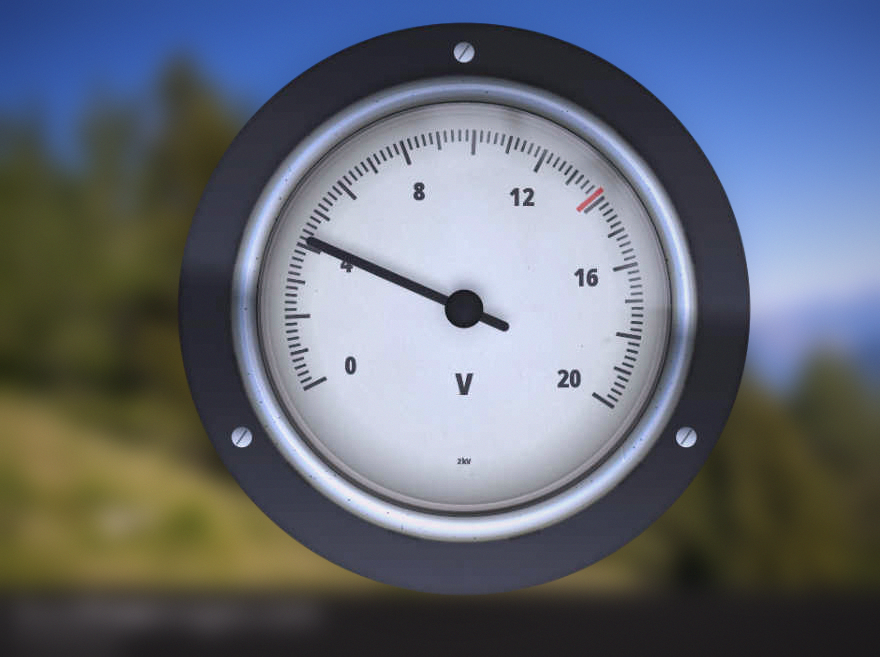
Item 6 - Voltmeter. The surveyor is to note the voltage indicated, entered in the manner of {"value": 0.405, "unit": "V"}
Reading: {"value": 4.2, "unit": "V"}
